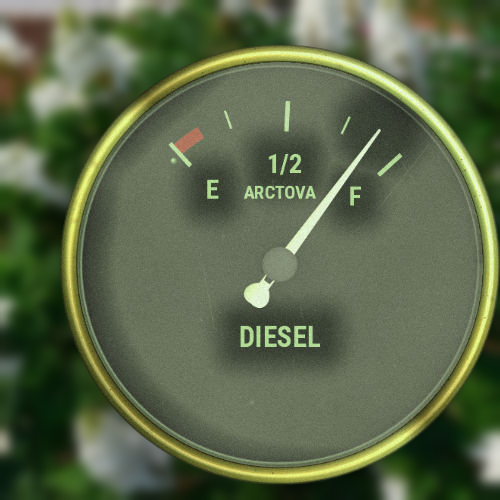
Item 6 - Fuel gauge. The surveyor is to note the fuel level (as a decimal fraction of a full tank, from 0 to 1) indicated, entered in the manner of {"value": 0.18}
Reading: {"value": 0.875}
